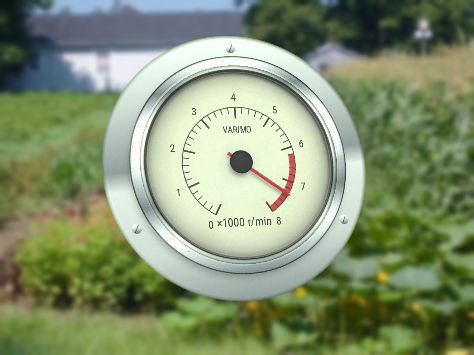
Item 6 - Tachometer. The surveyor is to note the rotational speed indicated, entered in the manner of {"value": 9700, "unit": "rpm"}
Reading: {"value": 7400, "unit": "rpm"}
